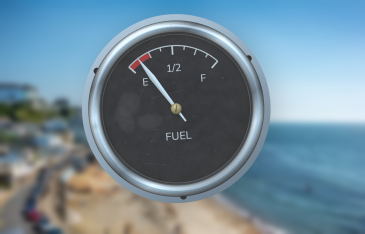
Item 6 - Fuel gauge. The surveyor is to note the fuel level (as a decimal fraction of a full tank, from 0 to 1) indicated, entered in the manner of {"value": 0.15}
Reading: {"value": 0.125}
